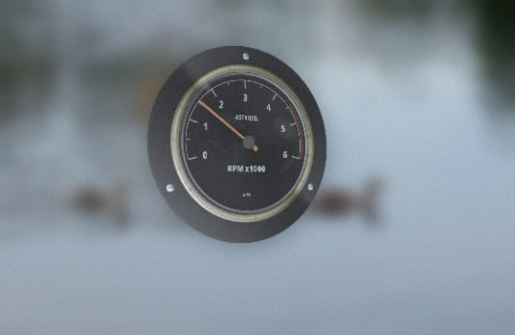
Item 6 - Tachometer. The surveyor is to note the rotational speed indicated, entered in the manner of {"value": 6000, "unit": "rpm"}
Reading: {"value": 1500, "unit": "rpm"}
